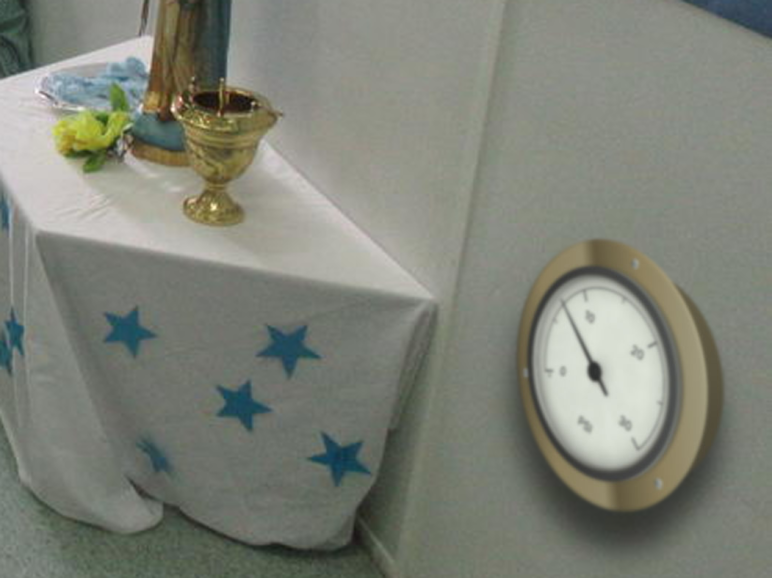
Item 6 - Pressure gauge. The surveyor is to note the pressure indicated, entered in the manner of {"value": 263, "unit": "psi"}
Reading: {"value": 7.5, "unit": "psi"}
